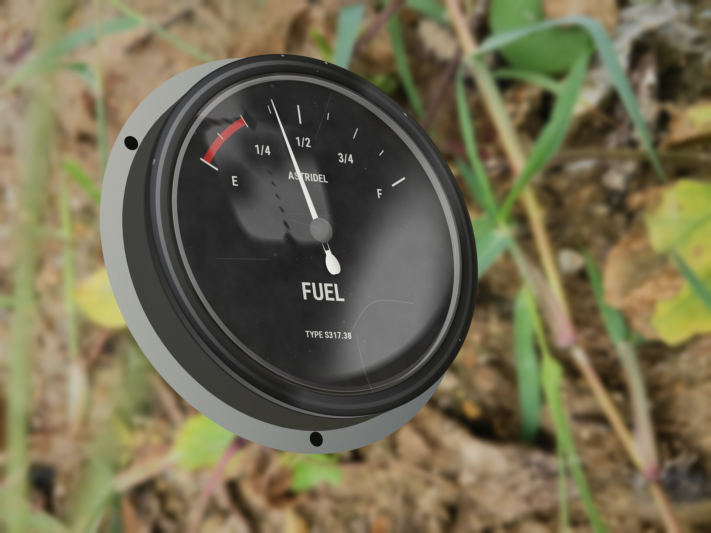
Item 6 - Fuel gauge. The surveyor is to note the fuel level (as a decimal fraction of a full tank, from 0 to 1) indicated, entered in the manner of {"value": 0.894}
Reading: {"value": 0.375}
